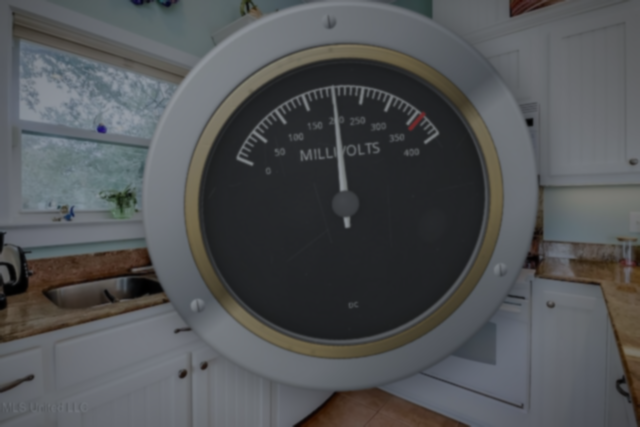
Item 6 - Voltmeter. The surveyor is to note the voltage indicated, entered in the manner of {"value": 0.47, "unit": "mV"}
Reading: {"value": 200, "unit": "mV"}
